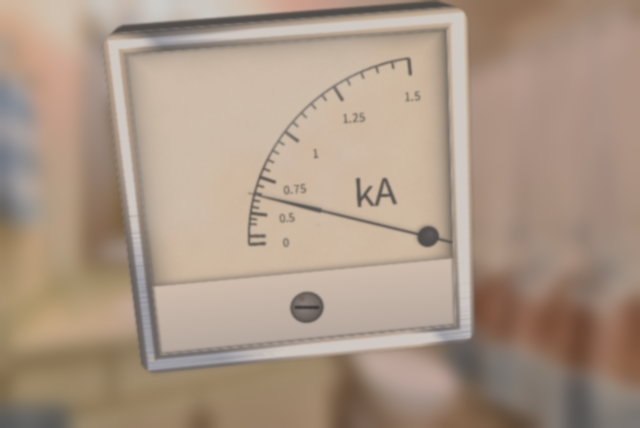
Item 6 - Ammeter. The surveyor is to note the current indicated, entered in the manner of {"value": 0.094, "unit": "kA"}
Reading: {"value": 0.65, "unit": "kA"}
